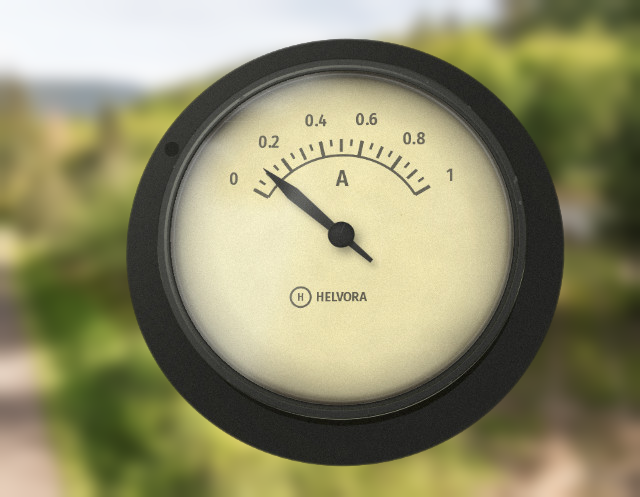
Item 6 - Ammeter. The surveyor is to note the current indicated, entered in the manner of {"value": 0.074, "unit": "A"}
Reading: {"value": 0.1, "unit": "A"}
